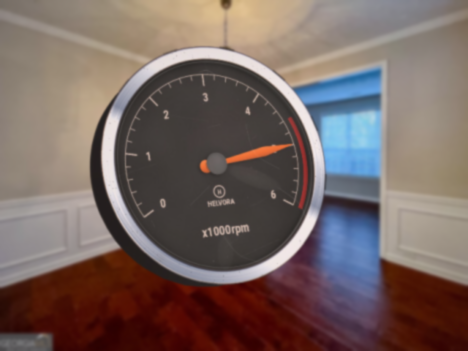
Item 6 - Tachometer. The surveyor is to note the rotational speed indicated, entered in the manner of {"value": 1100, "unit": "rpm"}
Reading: {"value": 5000, "unit": "rpm"}
